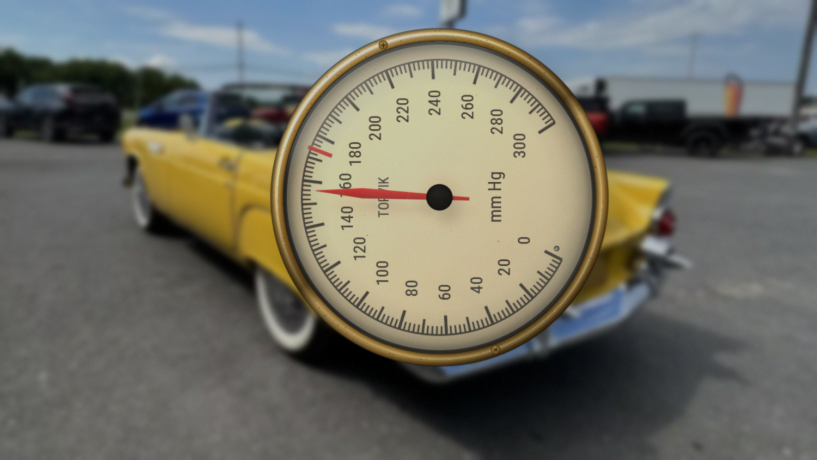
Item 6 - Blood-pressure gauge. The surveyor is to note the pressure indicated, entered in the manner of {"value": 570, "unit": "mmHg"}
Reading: {"value": 156, "unit": "mmHg"}
